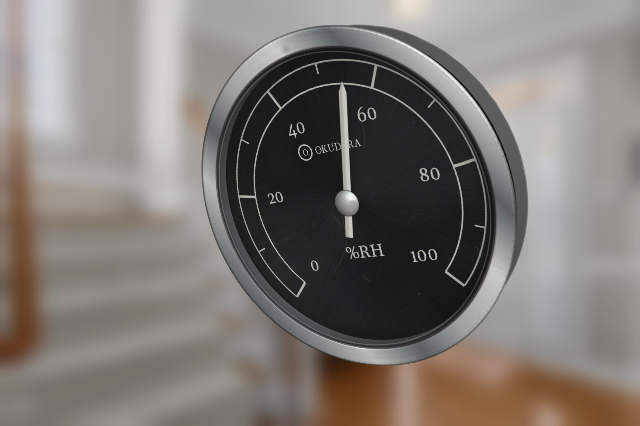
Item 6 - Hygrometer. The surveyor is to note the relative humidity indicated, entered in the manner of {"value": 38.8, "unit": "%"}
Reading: {"value": 55, "unit": "%"}
